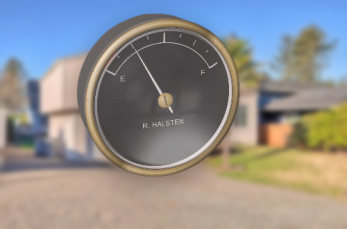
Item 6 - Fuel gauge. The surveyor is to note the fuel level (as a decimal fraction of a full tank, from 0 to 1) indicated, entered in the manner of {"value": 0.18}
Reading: {"value": 0.25}
